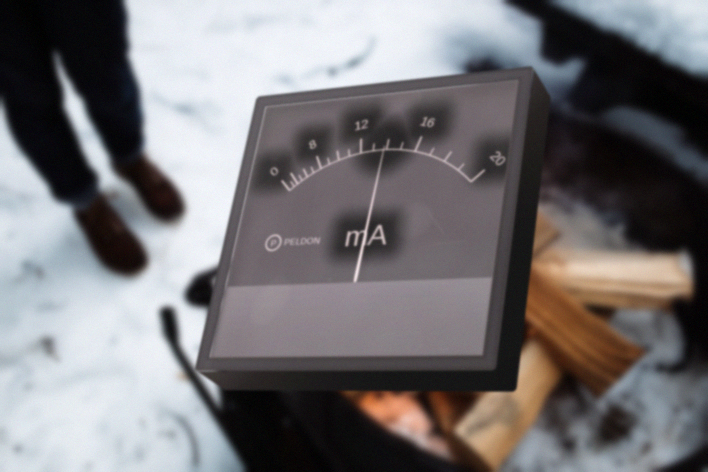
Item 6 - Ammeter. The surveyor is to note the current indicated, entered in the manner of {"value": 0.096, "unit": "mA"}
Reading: {"value": 14, "unit": "mA"}
